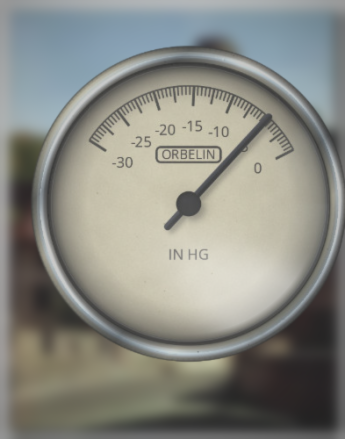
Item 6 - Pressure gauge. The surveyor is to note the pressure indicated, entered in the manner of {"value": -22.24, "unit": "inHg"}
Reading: {"value": -5, "unit": "inHg"}
